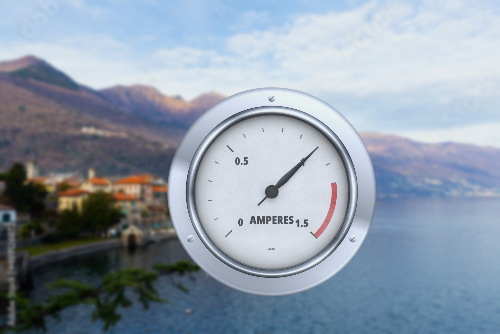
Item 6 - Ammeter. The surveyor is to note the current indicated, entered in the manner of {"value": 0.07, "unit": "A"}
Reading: {"value": 1, "unit": "A"}
